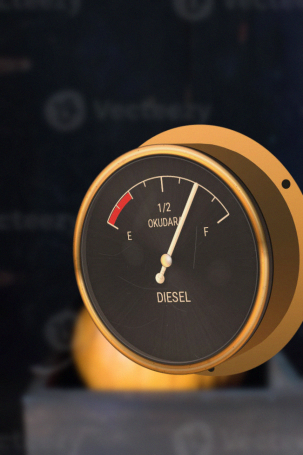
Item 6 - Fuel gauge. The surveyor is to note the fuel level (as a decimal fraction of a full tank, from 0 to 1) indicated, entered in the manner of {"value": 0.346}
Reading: {"value": 0.75}
